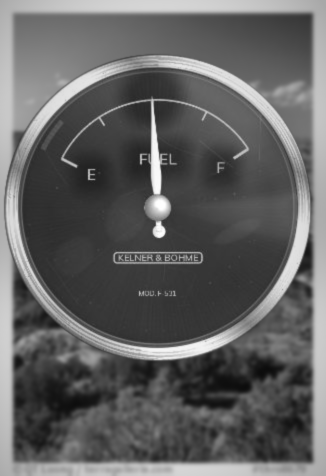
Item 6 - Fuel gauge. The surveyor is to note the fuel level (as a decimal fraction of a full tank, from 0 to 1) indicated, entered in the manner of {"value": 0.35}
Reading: {"value": 0.5}
